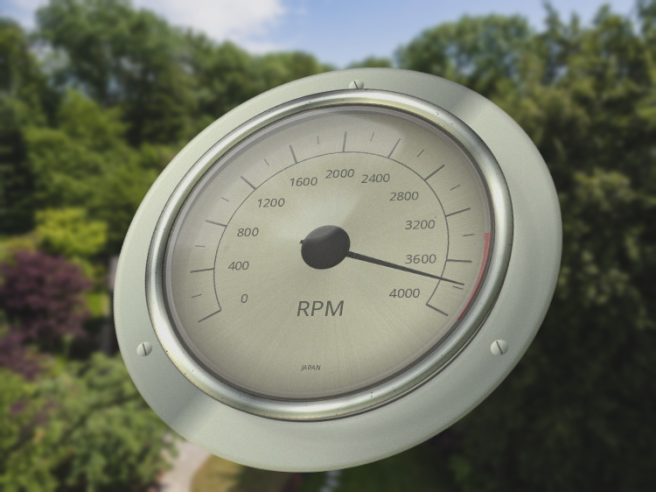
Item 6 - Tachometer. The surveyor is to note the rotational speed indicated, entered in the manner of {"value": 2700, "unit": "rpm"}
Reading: {"value": 3800, "unit": "rpm"}
